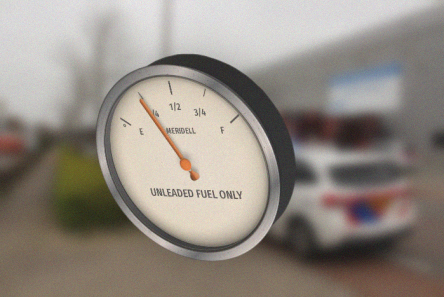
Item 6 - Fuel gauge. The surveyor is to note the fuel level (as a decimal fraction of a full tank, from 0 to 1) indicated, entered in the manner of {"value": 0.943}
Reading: {"value": 0.25}
